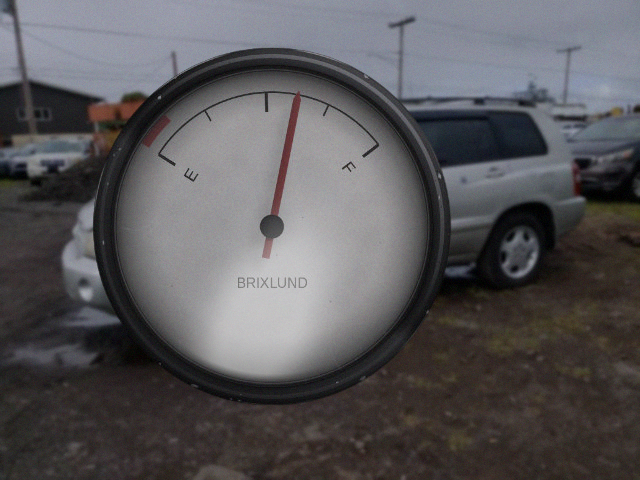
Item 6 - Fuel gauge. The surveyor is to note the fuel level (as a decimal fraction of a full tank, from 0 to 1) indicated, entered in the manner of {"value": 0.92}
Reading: {"value": 0.625}
